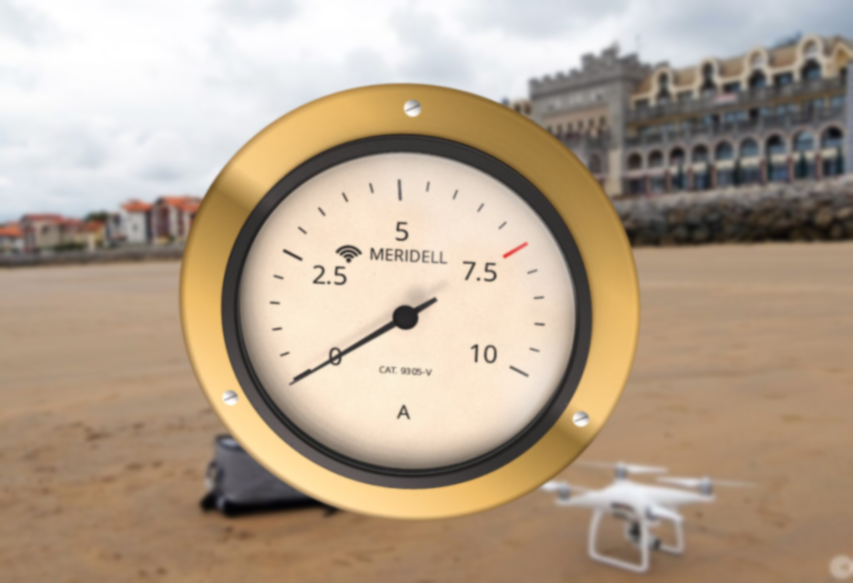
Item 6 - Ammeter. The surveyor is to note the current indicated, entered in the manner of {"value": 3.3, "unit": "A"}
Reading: {"value": 0, "unit": "A"}
